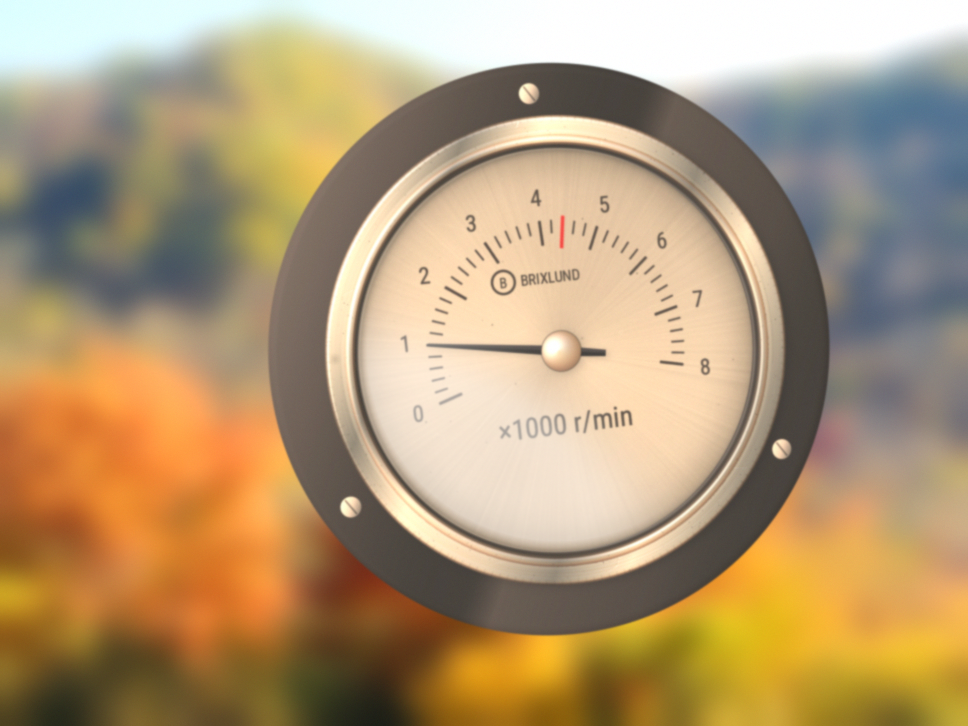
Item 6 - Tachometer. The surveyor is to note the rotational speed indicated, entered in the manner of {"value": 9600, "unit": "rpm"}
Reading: {"value": 1000, "unit": "rpm"}
